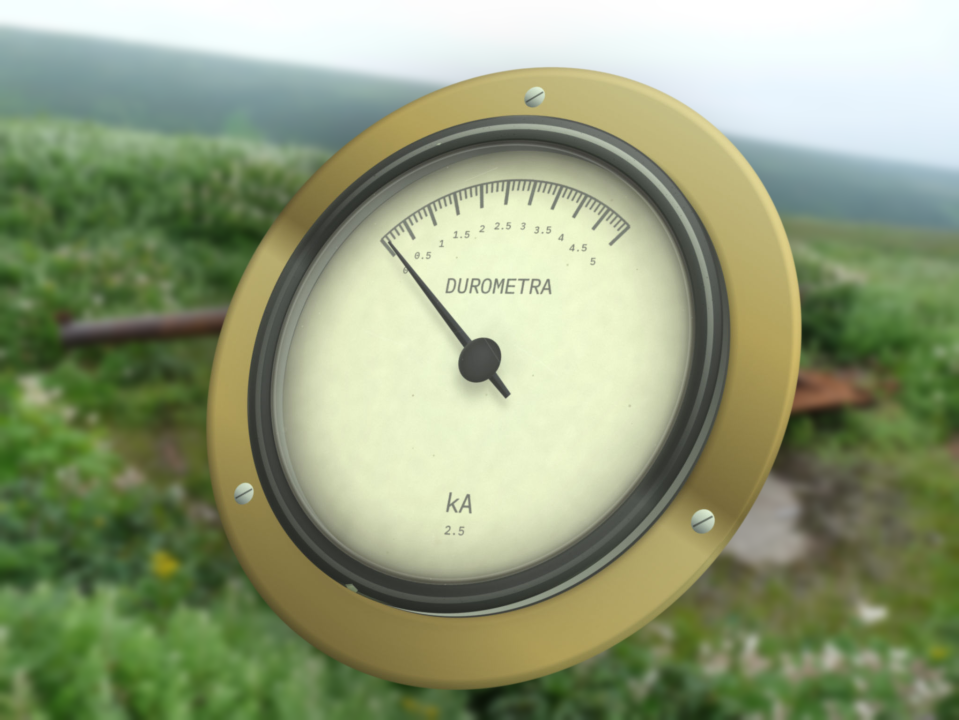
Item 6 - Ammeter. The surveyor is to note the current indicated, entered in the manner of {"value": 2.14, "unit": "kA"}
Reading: {"value": 0.1, "unit": "kA"}
